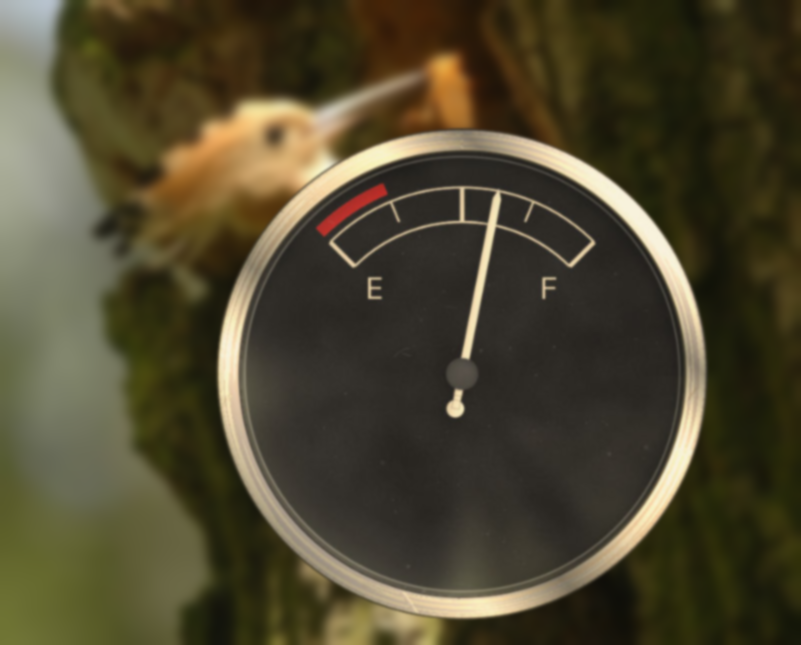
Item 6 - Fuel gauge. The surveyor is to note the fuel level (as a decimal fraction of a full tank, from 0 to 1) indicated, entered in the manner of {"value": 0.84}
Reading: {"value": 0.625}
